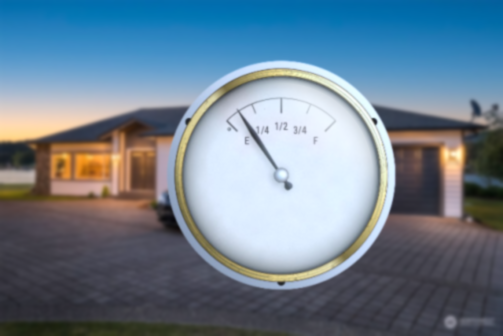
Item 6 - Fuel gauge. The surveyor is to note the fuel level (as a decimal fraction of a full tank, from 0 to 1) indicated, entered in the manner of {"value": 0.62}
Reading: {"value": 0.125}
